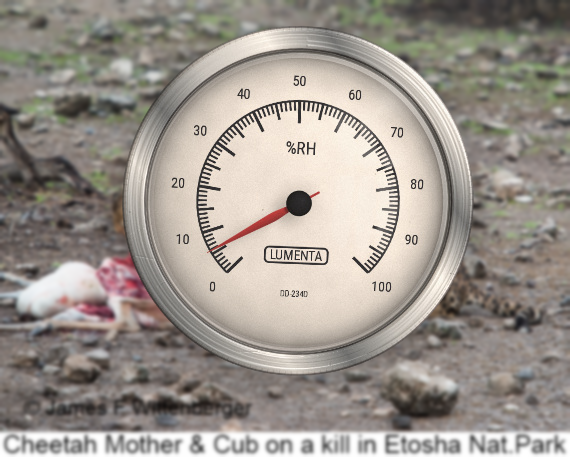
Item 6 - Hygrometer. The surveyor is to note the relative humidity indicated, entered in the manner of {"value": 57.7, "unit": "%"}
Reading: {"value": 6, "unit": "%"}
